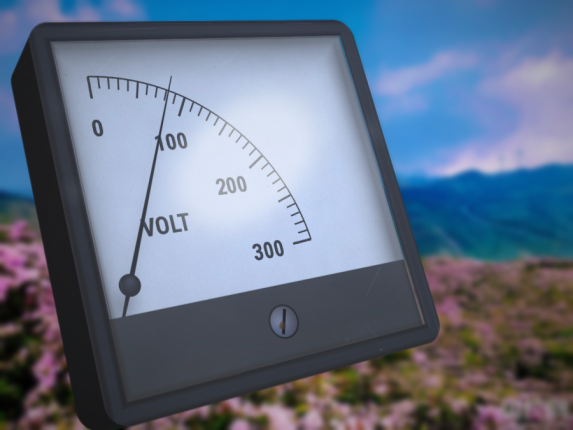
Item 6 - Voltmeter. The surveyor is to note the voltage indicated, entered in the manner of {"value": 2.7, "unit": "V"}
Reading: {"value": 80, "unit": "V"}
